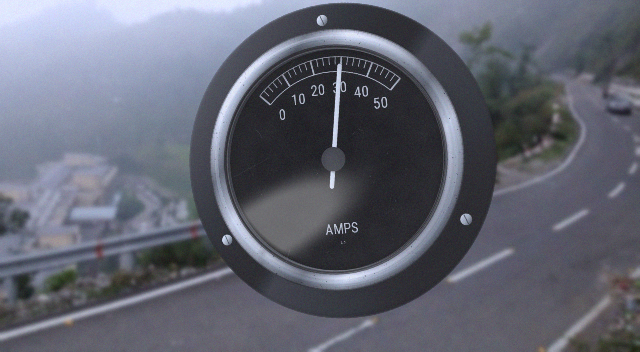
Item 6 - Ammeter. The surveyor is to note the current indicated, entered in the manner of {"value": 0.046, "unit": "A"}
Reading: {"value": 30, "unit": "A"}
